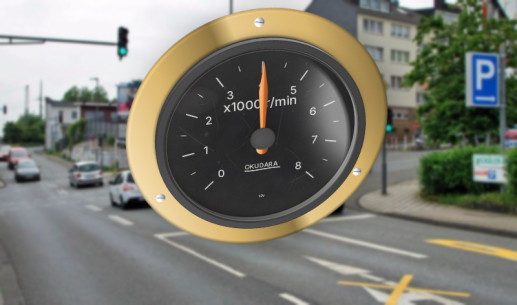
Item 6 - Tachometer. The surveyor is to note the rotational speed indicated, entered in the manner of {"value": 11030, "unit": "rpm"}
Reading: {"value": 4000, "unit": "rpm"}
